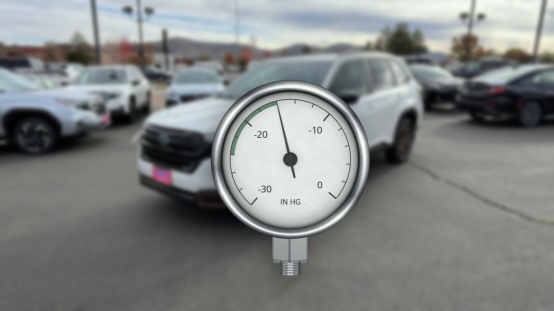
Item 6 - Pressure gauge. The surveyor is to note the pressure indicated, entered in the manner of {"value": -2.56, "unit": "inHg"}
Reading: {"value": -16, "unit": "inHg"}
